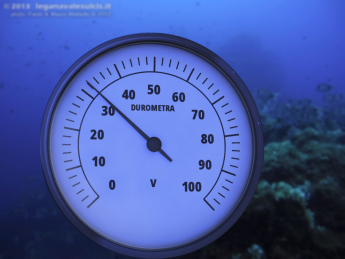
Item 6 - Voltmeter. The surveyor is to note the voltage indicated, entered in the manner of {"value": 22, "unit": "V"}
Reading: {"value": 32, "unit": "V"}
